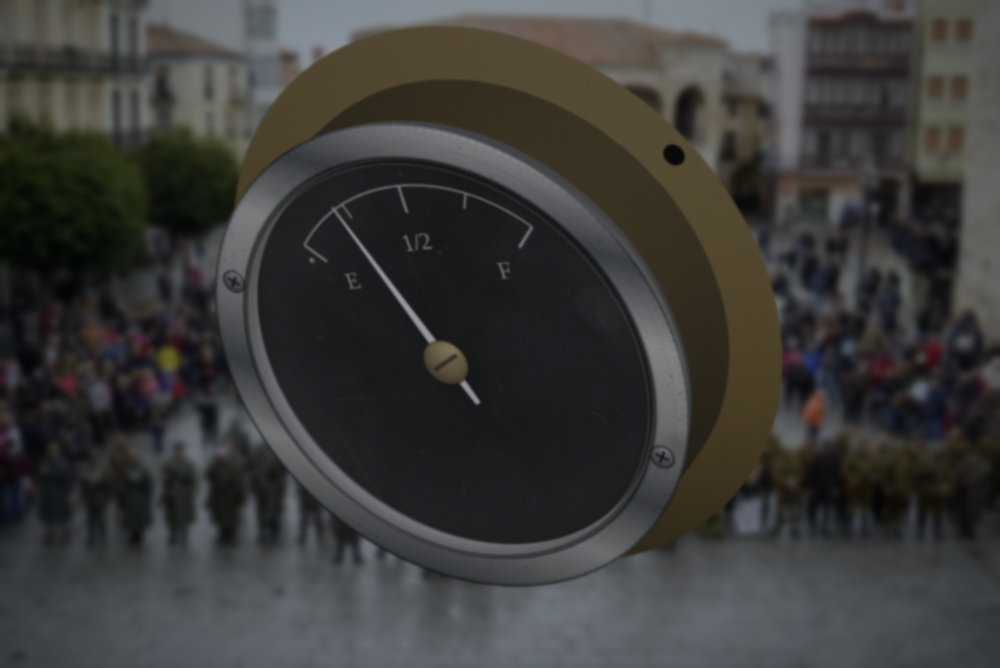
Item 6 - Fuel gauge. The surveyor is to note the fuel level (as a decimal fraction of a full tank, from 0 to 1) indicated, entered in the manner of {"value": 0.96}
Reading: {"value": 0.25}
